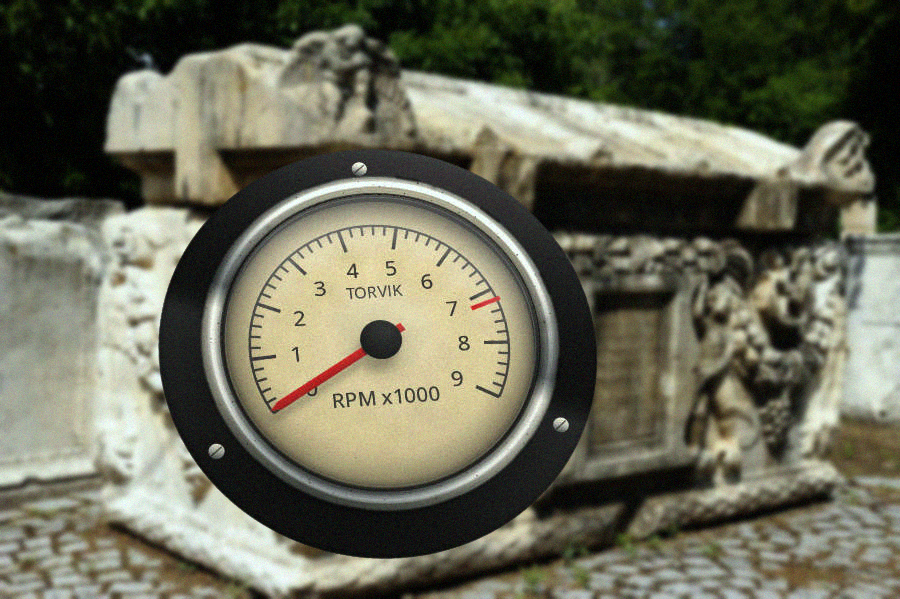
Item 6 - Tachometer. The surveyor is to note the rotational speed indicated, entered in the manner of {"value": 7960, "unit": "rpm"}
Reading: {"value": 0, "unit": "rpm"}
